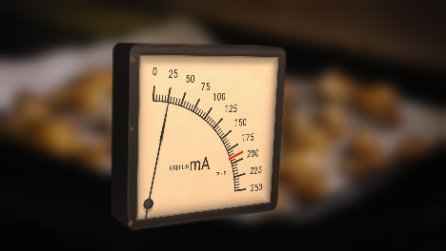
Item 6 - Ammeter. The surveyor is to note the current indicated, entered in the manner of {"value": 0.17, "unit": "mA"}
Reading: {"value": 25, "unit": "mA"}
